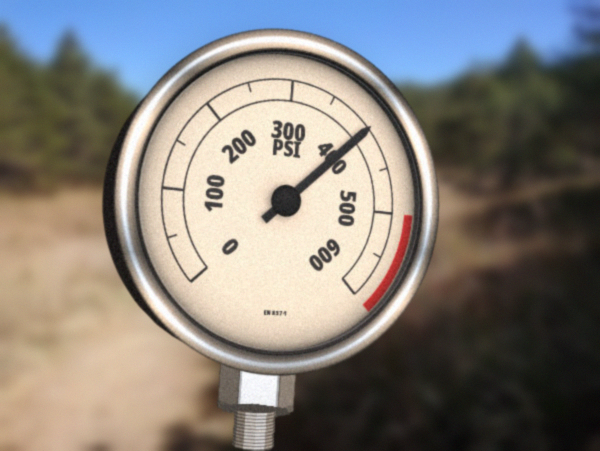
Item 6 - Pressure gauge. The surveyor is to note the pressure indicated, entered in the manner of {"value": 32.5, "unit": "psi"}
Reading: {"value": 400, "unit": "psi"}
